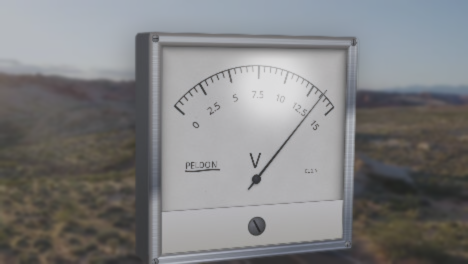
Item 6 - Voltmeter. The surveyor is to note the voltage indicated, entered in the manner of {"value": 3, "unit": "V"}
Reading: {"value": 13.5, "unit": "V"}
